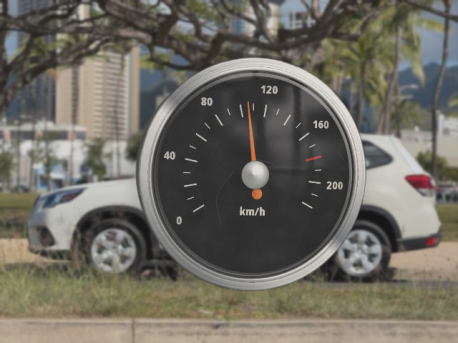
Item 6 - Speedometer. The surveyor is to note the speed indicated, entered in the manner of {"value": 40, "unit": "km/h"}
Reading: {"value": 105, "unit": "km/h"}
